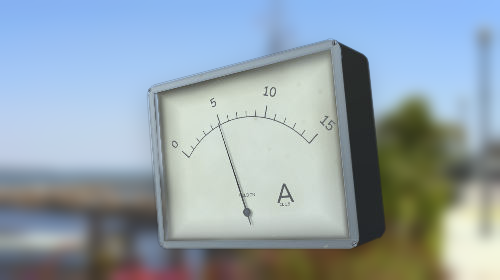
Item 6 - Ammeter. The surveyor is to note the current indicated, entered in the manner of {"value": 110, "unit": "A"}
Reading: {"value": 5, "unit": "A"}
